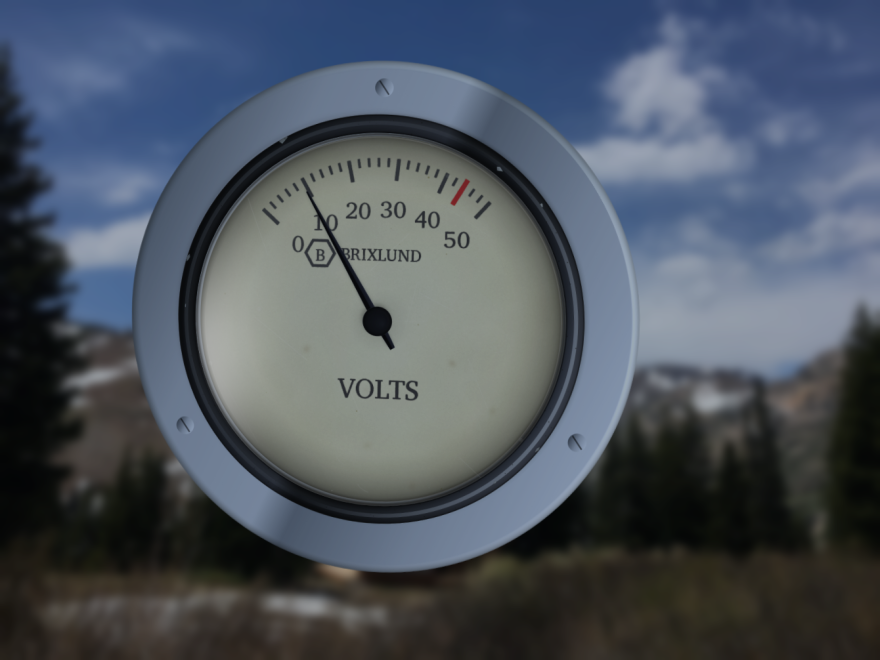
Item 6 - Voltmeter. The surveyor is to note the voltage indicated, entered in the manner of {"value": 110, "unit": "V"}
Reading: {"value": 10, "unit": "V"}
